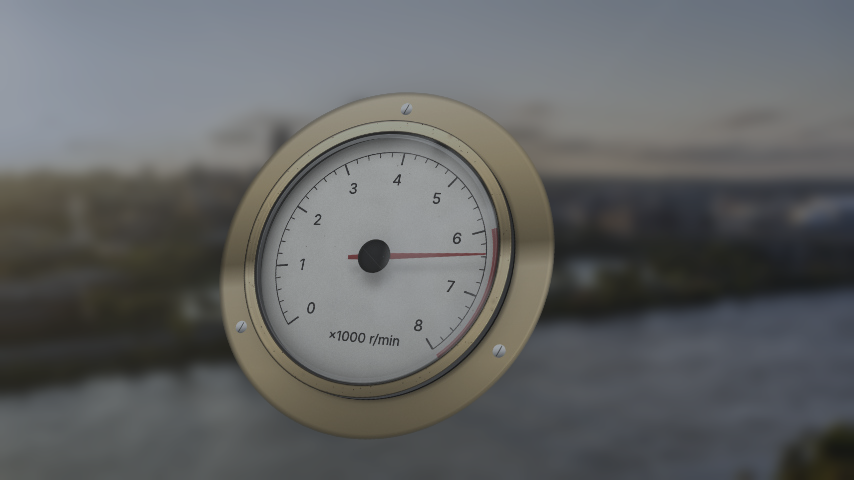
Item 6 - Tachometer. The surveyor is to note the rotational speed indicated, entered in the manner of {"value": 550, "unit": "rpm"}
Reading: {"value": 6400, "unit": "rpm"}
